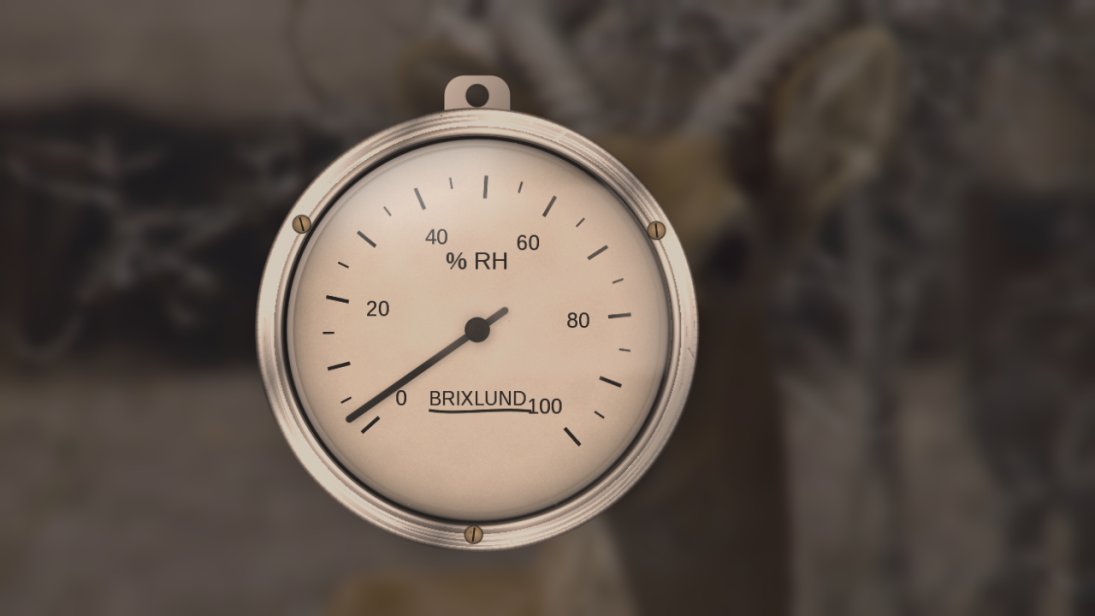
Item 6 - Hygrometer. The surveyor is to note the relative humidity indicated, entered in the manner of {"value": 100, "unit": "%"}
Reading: {"value": 2.5, "unit": "%"}
